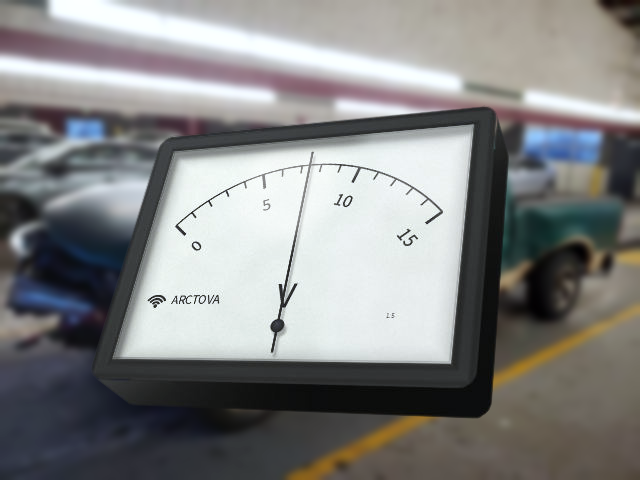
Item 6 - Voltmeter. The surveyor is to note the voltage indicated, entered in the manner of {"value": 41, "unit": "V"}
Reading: {"value": 7.5, "unit": "V"}
